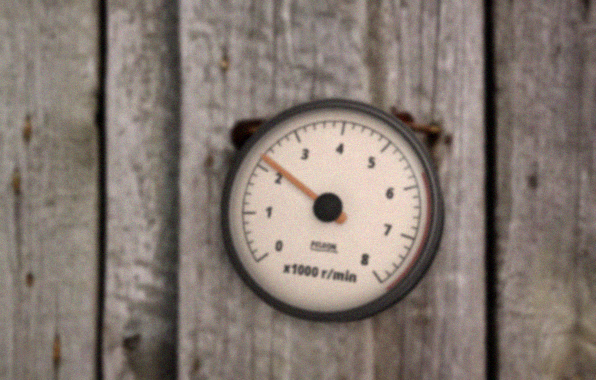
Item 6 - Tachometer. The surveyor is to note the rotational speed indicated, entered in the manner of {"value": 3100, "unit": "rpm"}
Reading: {"value": 2200, "unit": "rpm"}
